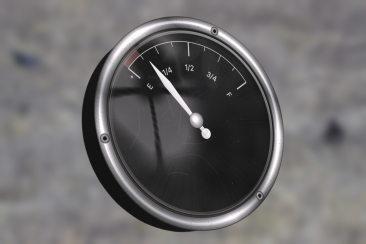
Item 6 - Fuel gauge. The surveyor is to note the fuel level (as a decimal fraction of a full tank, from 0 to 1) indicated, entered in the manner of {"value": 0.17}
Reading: {"value": 0.125}
